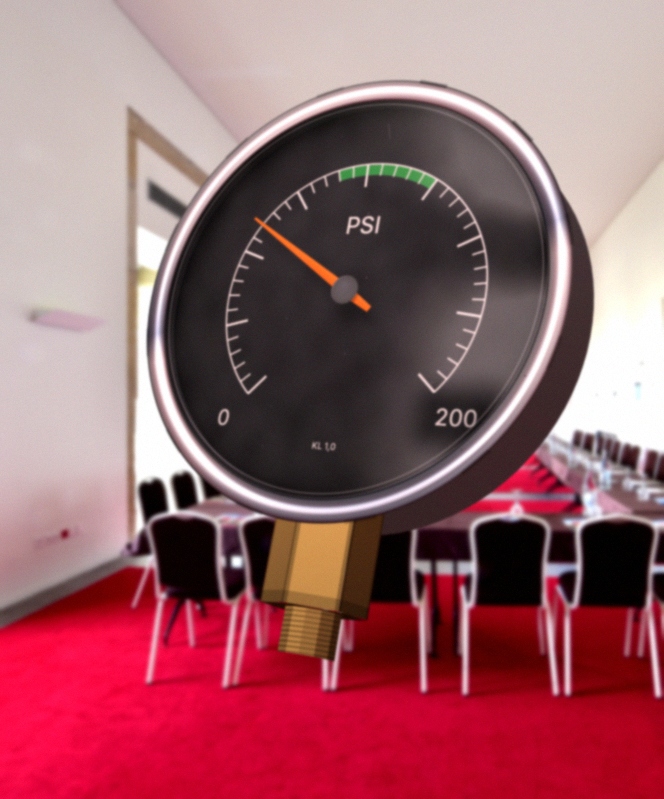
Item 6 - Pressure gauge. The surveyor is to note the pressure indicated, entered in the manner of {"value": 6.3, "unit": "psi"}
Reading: {"value": 60, "unit": "psi"}
